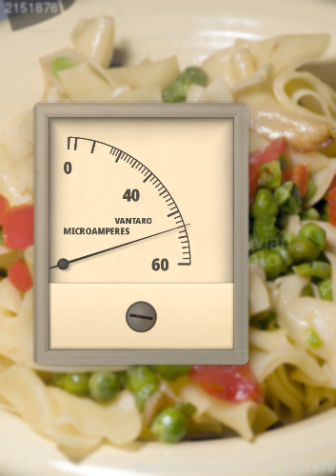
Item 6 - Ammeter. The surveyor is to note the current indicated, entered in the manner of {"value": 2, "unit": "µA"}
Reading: {"value": 53, "unit": "µA"}
